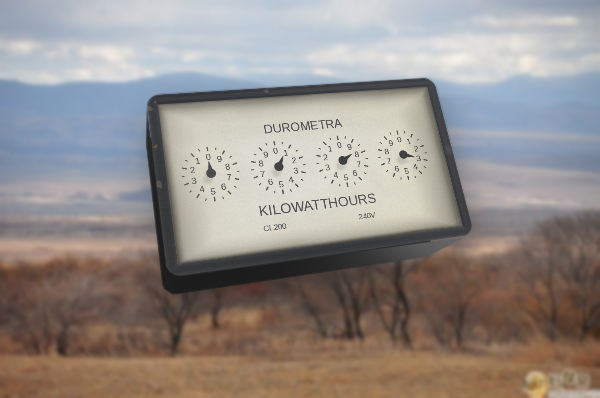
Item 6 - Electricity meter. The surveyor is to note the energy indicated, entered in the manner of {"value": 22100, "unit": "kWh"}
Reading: {"value": 83, "unit": "kWh"}
